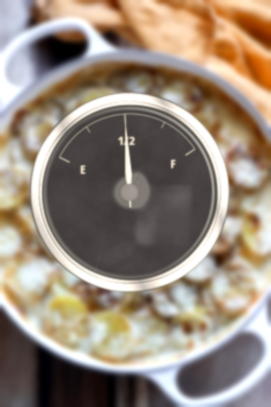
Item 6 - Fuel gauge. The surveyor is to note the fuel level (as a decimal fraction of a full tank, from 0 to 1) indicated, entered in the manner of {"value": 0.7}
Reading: {"value": 0.5}
